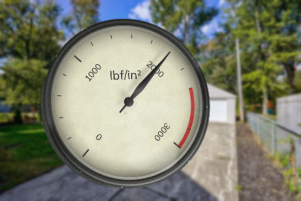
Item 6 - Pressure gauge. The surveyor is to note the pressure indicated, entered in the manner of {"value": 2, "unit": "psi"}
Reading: {"value": 2000, "unit": "psi"}
